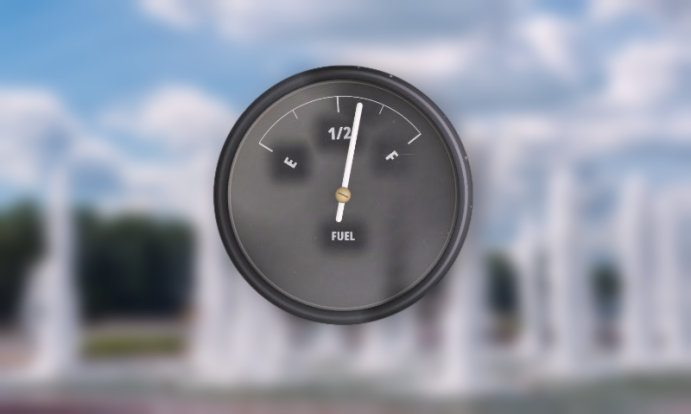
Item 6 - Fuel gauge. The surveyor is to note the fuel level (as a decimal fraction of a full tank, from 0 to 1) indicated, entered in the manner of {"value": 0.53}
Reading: {"value": 0.625}
